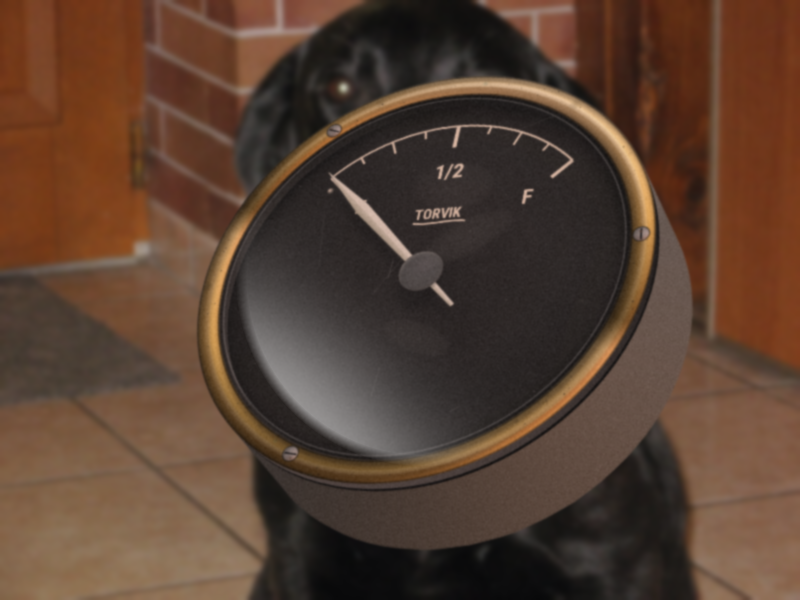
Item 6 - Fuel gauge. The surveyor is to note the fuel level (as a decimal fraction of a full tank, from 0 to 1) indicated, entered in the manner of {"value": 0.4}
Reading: {"value": 0}
